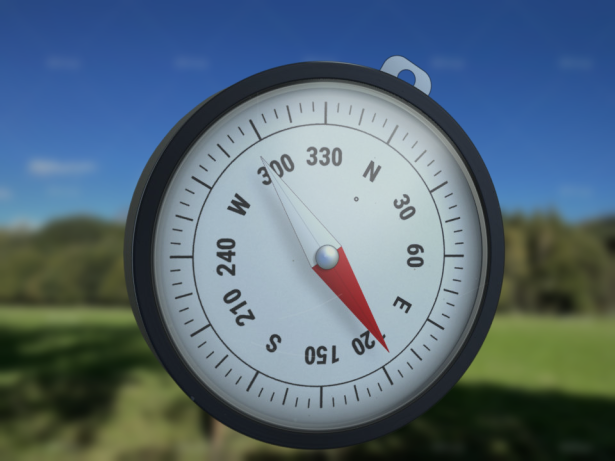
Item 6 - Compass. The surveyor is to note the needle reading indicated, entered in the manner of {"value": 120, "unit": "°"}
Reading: {"value": 115, "unit": "°"}
